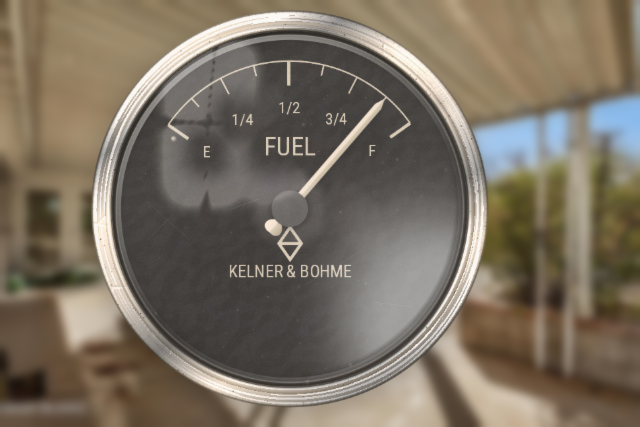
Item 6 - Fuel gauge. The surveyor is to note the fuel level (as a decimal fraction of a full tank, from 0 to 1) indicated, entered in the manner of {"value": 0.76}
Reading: {"value": 0.875}
